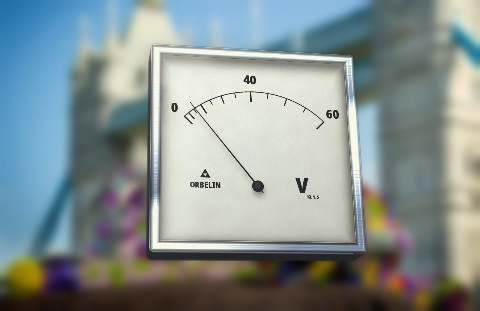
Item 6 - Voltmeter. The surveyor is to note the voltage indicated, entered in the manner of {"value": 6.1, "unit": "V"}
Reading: {"value": 15, "unit": "V"}
